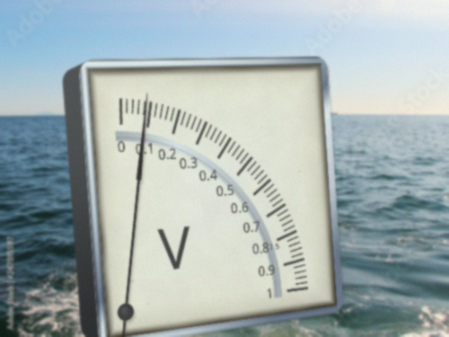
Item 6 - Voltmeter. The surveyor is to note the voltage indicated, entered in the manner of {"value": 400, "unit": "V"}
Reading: {"value": 0.08, "unit": "V"}
